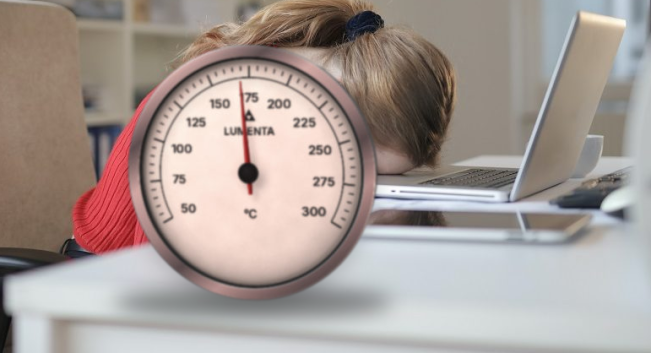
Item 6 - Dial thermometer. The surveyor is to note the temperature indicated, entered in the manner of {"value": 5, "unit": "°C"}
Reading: {"value": 170, "unit": "°C"}
